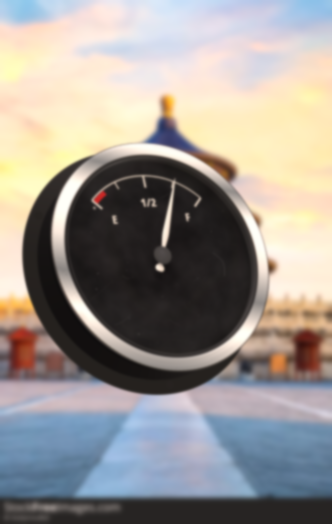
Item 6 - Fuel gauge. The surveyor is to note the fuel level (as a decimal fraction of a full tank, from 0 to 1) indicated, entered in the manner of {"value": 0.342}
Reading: {"value": 0.75}
